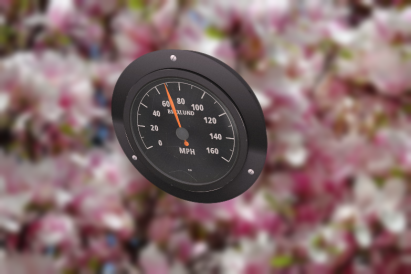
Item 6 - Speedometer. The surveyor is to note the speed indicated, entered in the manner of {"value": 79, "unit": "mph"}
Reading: {"value": 70, "unit": "mph"}
